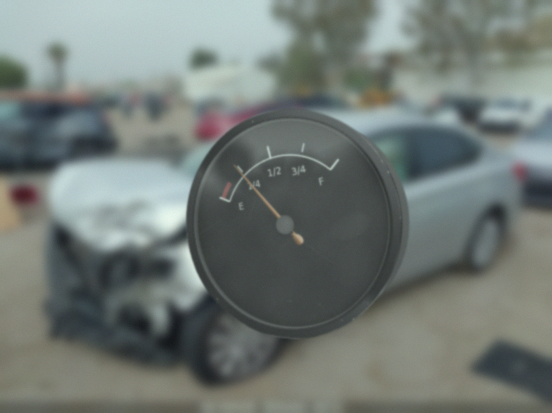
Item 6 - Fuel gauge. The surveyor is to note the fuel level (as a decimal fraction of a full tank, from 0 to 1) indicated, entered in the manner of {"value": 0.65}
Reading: {"value": 0.25}
